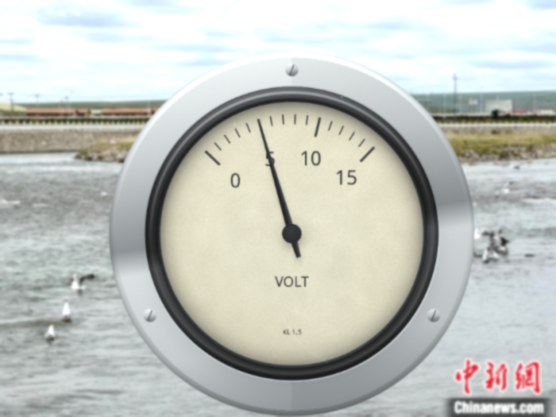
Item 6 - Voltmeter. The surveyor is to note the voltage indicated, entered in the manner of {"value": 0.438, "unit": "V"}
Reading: {"value": 5, "unit": "V"}
